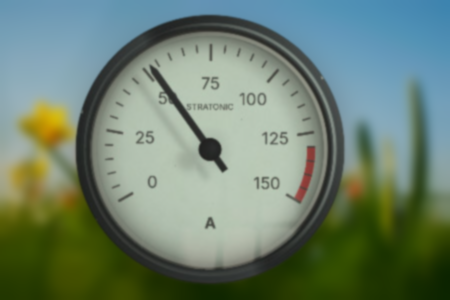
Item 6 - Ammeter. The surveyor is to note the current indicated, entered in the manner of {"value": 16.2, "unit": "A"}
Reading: {"value": 52.5, "unit": "A"}
